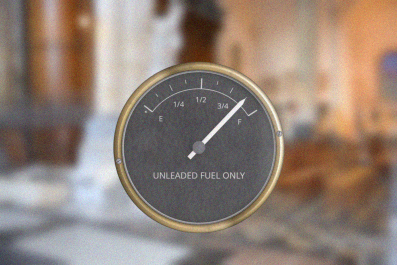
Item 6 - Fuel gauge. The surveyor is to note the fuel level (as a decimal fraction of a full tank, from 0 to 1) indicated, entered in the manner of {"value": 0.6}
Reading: {"value": 0.875}
